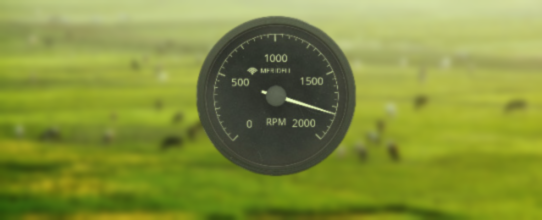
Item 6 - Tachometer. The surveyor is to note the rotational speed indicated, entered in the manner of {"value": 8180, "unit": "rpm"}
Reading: {"value": 1800, "unit": "rpm"}
